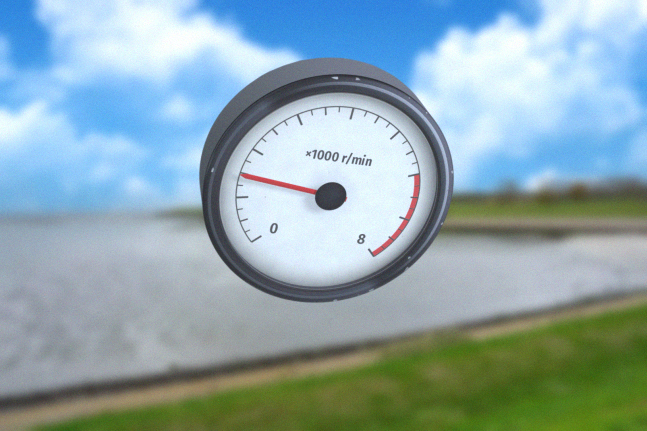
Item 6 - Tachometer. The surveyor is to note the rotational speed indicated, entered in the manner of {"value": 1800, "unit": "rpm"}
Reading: {"value": 1500, "unit": "rpm"}
